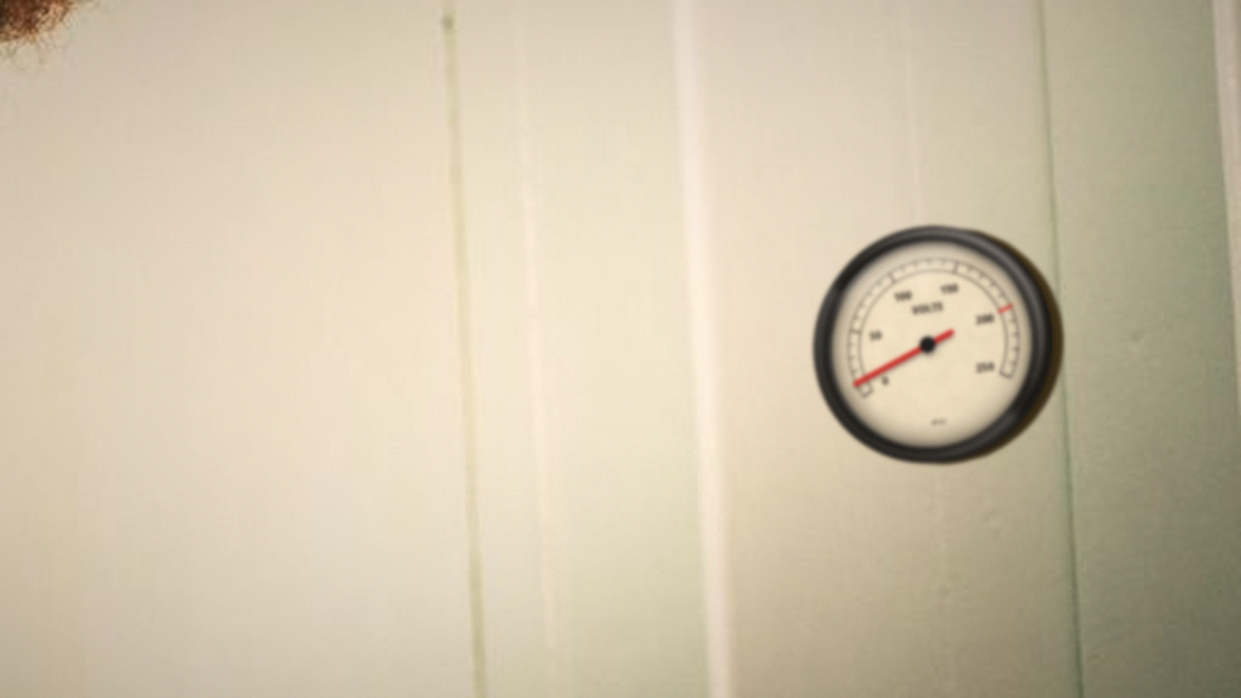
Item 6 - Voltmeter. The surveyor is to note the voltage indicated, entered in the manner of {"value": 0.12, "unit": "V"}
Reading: {"value": 10, "unit": "V"}
